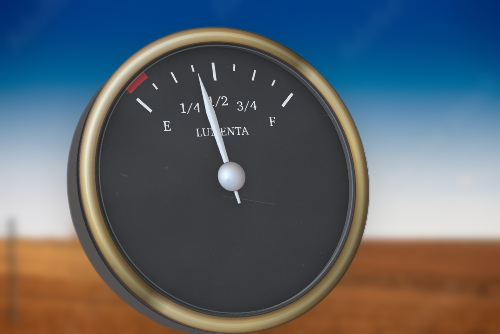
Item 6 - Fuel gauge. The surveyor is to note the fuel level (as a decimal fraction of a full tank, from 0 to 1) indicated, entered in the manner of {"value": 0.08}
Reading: {"value": 0.375}
